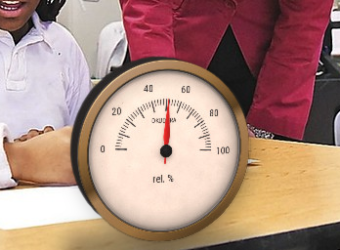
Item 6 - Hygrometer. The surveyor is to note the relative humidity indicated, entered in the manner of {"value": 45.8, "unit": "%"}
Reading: {"value": 50, "unit": "%"}
